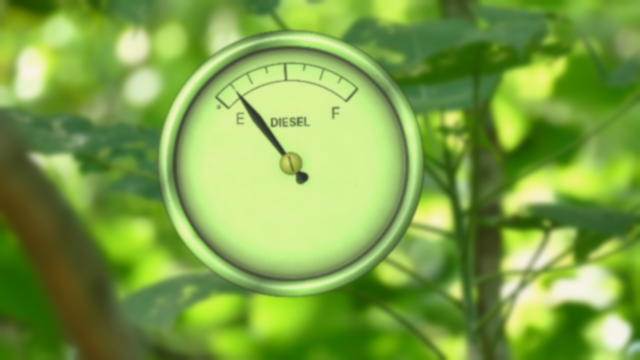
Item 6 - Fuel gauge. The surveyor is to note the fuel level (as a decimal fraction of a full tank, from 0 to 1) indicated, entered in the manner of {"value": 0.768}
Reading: {"value": 0.125}
